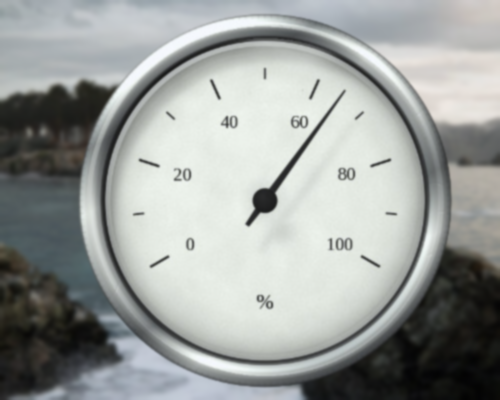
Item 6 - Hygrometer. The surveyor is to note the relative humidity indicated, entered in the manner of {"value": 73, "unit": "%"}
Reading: {"value": 65, "unit": "%"}
